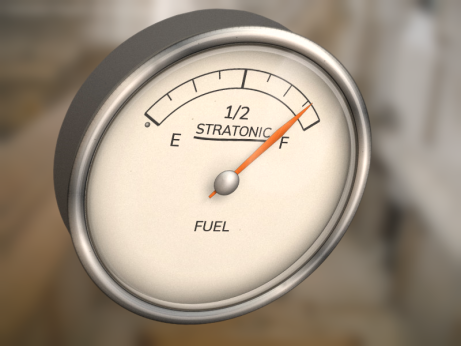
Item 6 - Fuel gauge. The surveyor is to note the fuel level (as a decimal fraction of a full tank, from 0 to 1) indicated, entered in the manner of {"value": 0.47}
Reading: {"value": 0.875}
